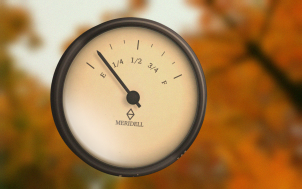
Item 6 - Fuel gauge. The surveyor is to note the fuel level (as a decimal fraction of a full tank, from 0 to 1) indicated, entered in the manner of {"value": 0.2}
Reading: {"value": 0.125}
